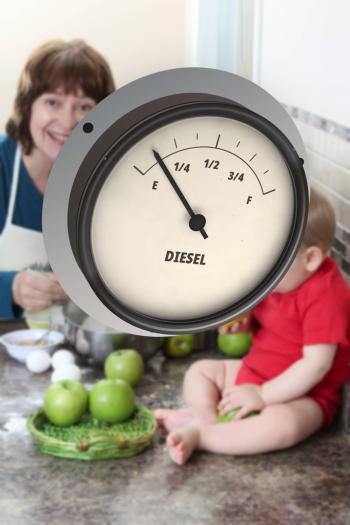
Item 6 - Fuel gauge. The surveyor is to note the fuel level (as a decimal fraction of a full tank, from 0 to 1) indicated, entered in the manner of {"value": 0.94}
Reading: {"value": 0.125}
